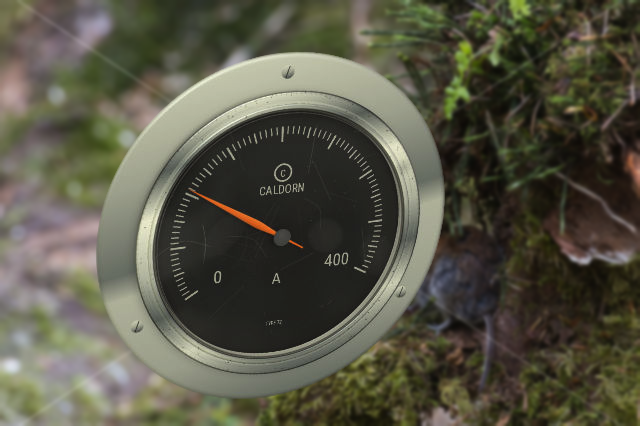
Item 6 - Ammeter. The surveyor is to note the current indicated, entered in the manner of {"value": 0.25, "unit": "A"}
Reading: {"value": 105, "unit": "A"}
